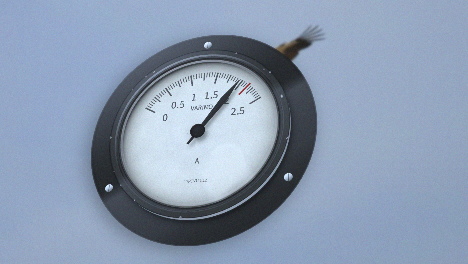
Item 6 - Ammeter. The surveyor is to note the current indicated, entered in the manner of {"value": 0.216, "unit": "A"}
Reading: {"value": 2, "unit": "A"}
